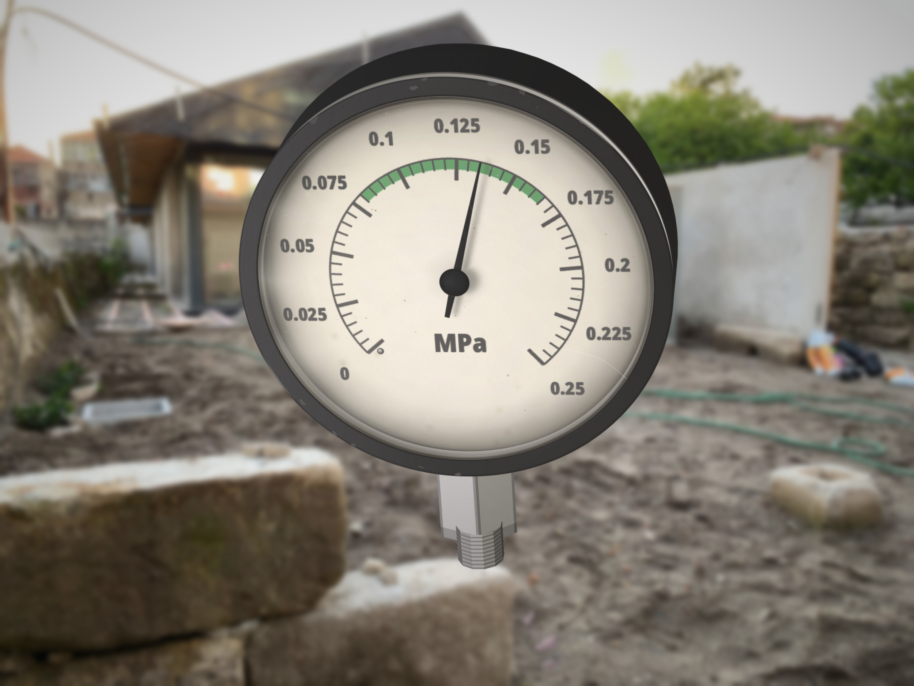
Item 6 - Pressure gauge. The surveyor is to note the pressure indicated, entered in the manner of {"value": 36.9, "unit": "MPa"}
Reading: {"value": 0.135, "unit": "MPa"}
